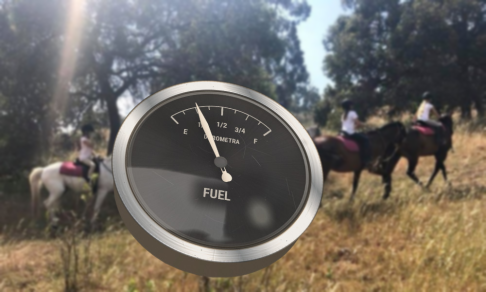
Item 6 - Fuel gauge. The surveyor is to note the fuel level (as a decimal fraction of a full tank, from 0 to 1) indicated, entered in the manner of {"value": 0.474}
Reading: {"value": 0.25}
